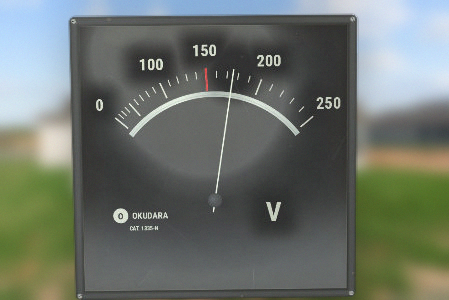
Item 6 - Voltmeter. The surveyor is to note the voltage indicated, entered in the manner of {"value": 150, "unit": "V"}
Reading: {"value": 175, "unit": "V"}
